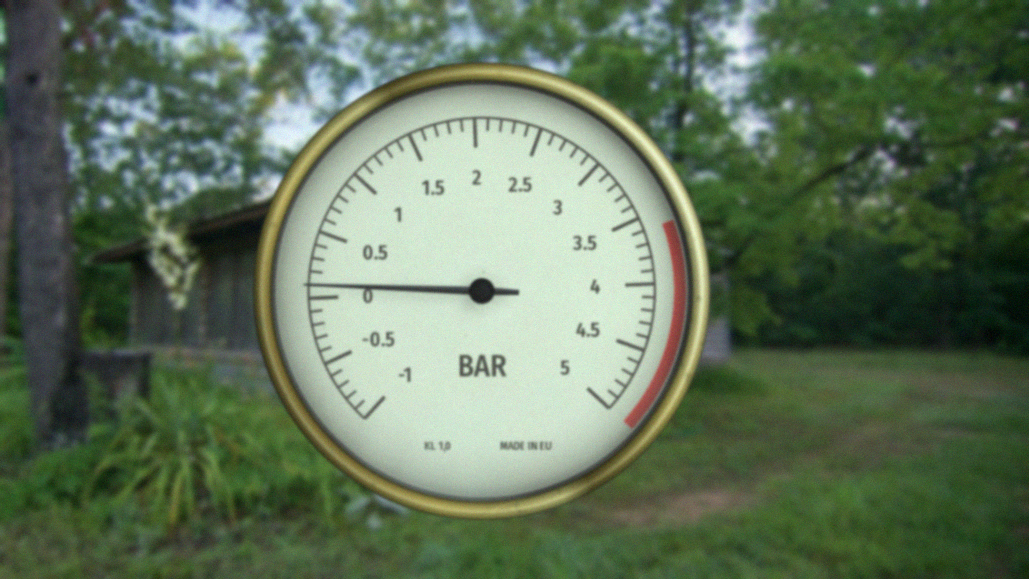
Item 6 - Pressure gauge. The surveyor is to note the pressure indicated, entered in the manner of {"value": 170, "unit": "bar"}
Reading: {"value": 0.1, "unit": "bar"}
